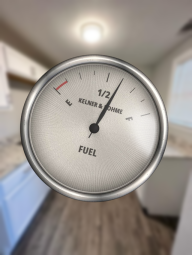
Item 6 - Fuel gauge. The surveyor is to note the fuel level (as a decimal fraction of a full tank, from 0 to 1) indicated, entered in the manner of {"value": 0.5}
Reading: {"value": 0.625}
